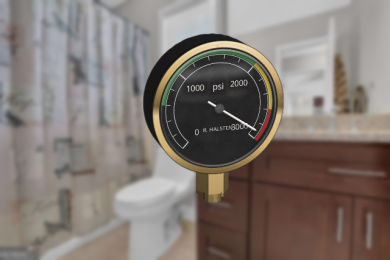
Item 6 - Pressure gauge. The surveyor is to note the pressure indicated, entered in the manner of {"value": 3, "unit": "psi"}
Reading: {"value": 2900, "unit": "psi"}
